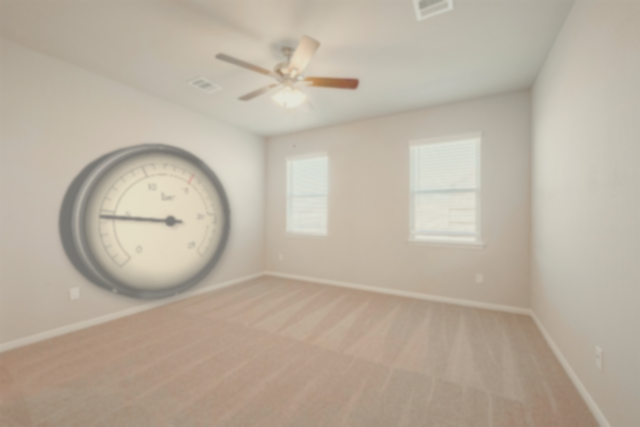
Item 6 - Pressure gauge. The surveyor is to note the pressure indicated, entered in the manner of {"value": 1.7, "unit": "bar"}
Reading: {"value": 4.5, "unit": "bar"}
